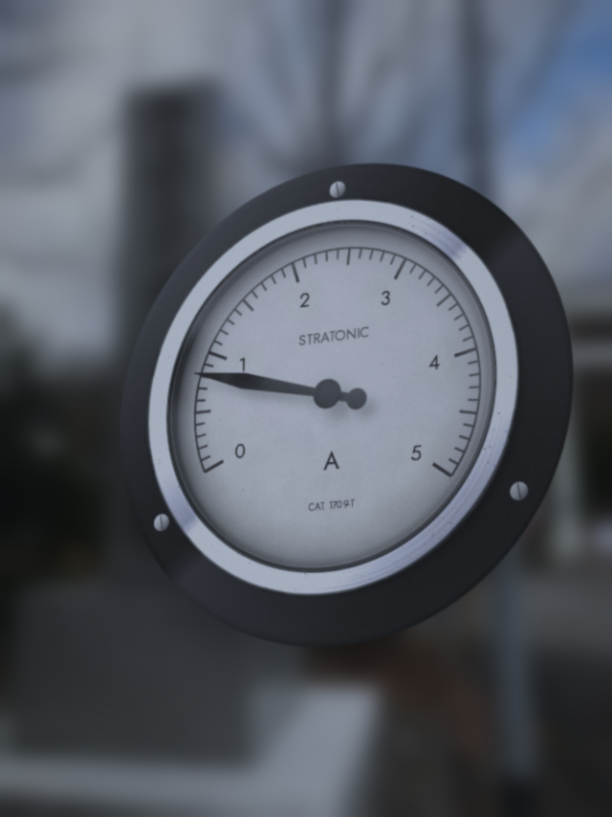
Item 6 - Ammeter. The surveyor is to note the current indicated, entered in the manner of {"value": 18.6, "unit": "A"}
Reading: {"value": 0.8, "unit": "A"}
